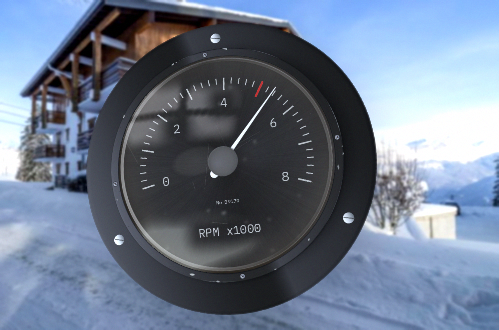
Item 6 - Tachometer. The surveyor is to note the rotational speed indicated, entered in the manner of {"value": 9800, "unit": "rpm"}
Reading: {"value": 5400, "unit": "rpm"}
